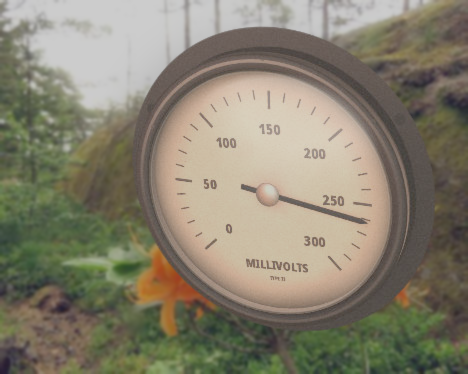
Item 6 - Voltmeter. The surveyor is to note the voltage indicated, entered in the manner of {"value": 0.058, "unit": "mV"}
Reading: {"value": 260, "unit": "mV"}
